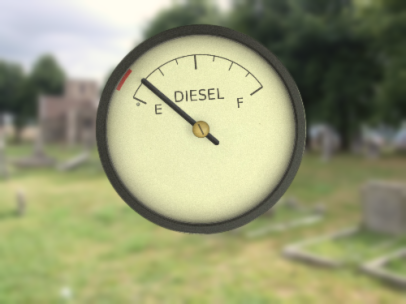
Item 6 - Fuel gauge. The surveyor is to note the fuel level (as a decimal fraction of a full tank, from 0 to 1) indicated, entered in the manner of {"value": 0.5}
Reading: {"value": 0.125}
